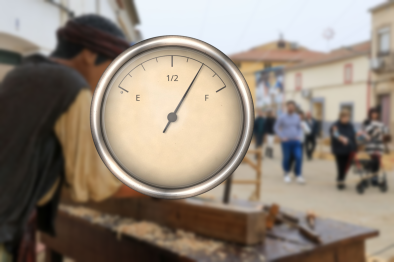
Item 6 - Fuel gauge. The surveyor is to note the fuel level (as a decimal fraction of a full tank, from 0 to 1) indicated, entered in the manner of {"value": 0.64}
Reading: {"value": 0.75}
